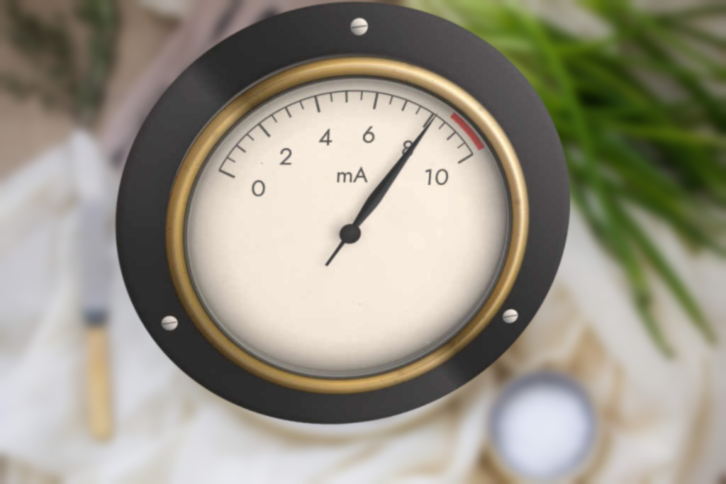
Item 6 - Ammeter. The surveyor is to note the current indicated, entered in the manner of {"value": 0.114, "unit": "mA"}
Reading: {"value": 8, "unit": "mA"}
